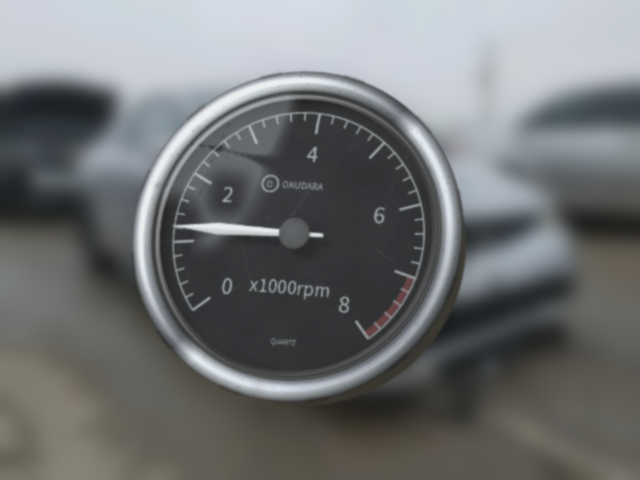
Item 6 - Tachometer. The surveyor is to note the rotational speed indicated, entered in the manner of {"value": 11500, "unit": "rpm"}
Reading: {"value": 1200, "unit": "rpm"}
